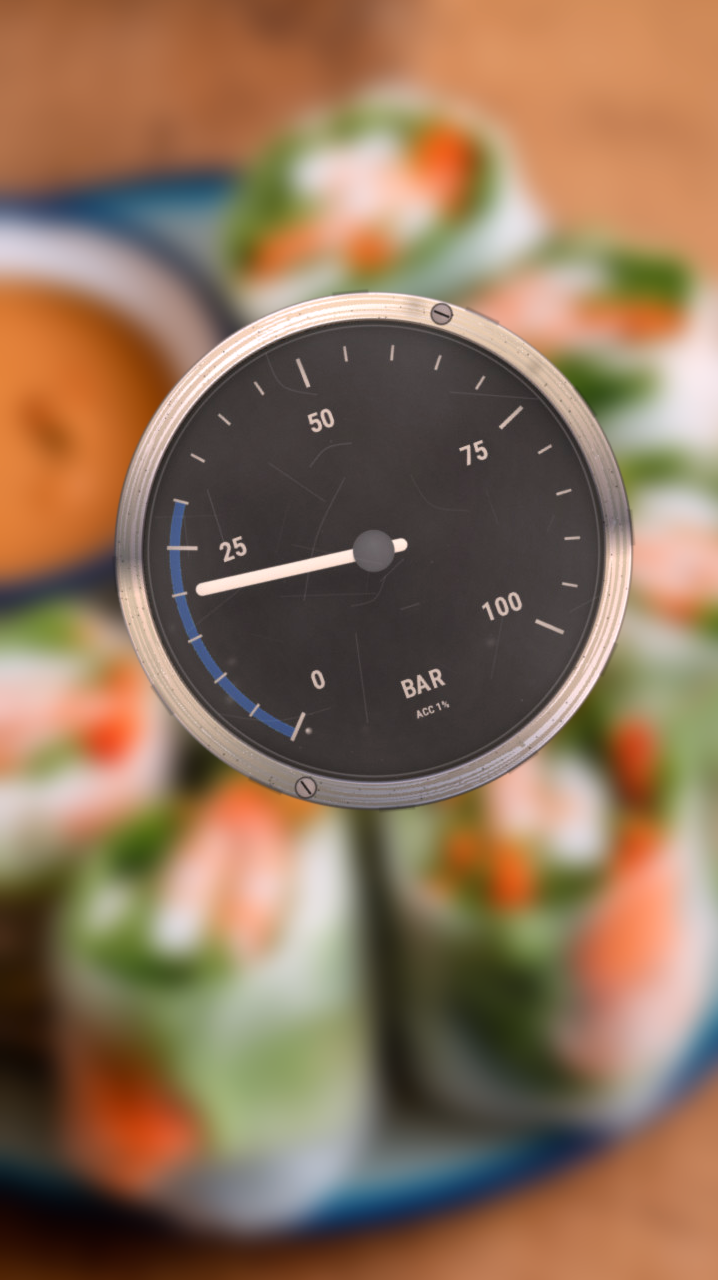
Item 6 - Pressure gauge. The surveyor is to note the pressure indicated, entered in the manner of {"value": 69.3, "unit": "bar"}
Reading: {"value": 20, "unit": "bar"}
